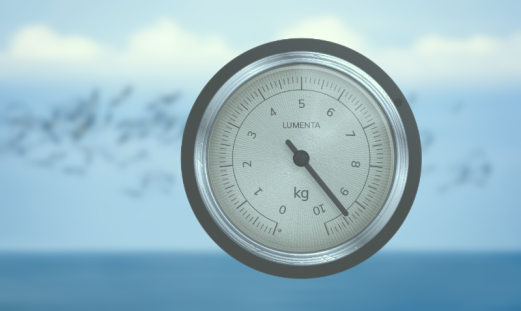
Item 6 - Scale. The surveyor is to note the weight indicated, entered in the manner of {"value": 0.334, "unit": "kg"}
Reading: {"value": 9.4, "unit": "kg"}
